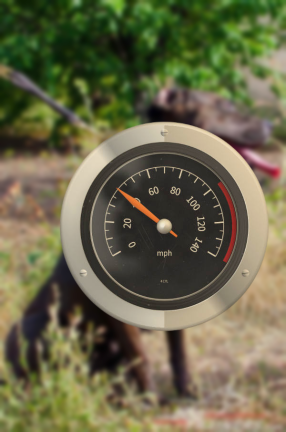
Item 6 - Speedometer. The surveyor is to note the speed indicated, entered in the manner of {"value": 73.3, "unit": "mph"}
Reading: {"value": 40, "unit": "mph"}
